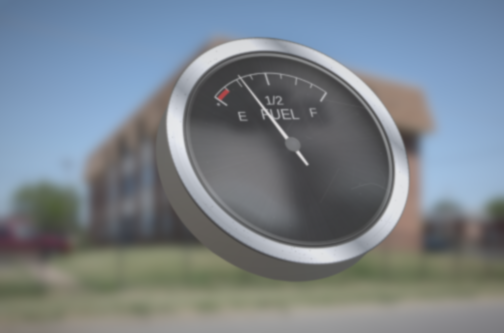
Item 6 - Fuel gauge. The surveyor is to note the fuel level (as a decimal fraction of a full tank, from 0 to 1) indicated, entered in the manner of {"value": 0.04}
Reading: {"value": 0.25}
